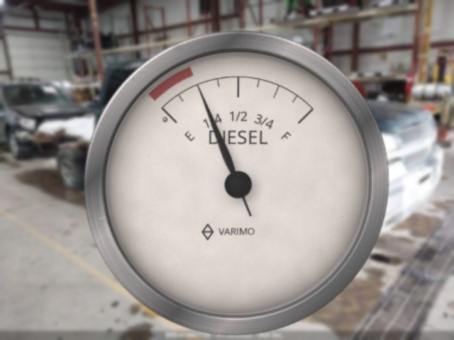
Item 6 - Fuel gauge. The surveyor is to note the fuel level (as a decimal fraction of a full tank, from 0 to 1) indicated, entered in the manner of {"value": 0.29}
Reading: {"value": 0.25}
